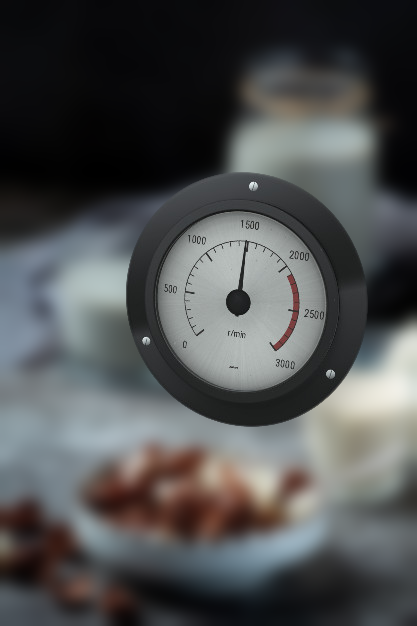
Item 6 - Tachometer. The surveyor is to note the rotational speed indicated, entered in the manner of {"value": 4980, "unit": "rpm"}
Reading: {"value": 1500, "unit": "rpm"}
